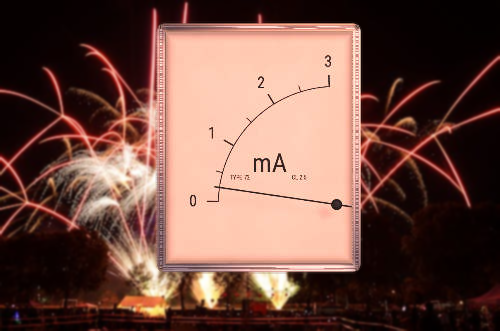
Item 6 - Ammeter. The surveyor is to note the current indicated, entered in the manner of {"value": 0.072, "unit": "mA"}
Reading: {"value": 0.25, "unit": "mA"}
